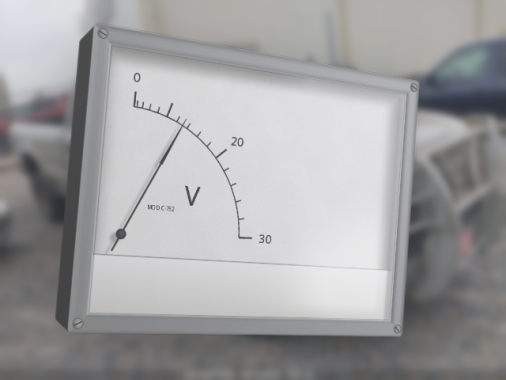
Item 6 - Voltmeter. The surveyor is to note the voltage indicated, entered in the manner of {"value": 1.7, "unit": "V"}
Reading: {"value": 13, "unit": "V"}
